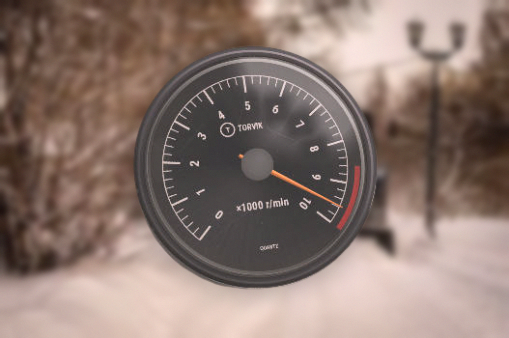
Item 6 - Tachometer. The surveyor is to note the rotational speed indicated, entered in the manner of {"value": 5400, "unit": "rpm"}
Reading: {"value": 9600, "unit": "rpm"}
